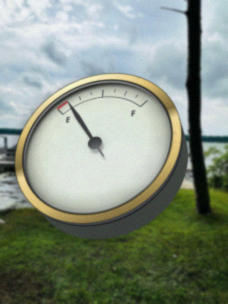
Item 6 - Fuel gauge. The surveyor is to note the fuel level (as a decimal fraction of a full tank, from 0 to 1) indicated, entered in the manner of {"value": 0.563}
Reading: {"value": 0.125}
